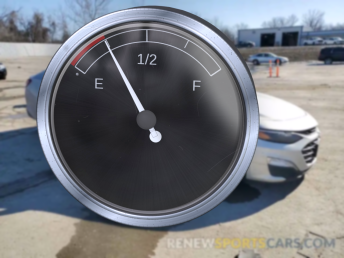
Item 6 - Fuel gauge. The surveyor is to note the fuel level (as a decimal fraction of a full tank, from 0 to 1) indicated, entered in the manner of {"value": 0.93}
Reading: {"value": 0.25}
